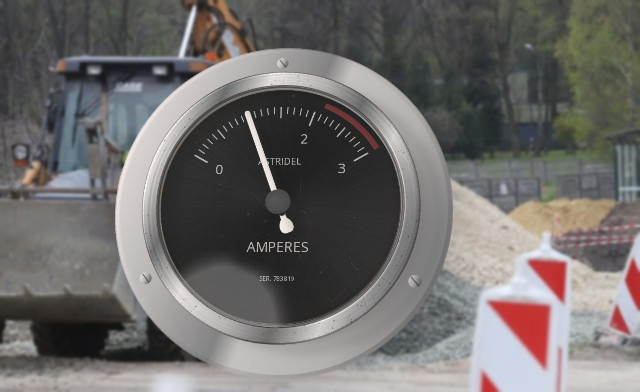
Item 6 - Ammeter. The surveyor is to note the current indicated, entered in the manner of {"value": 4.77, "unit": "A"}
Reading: {"value": 1, "unit": "A"}
